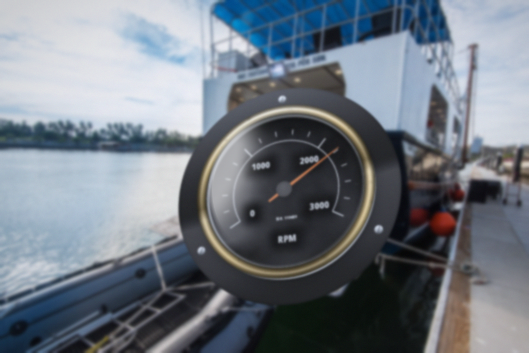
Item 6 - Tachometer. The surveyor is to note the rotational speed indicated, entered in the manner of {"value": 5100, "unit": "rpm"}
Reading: {"value": 2200, "unit": "rpm"}
